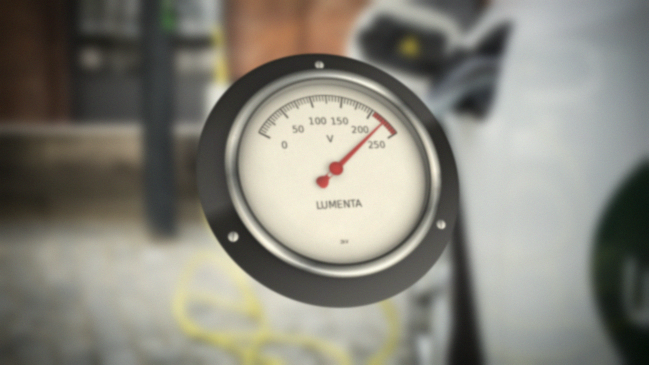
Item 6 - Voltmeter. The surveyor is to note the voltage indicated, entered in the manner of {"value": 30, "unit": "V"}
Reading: {"value": 225, "unit": "V"}
